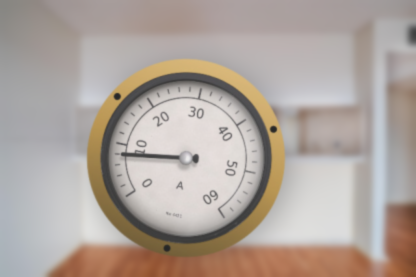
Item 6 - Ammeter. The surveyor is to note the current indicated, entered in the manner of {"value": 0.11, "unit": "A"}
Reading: {"value": 8, "unit": "A"}
